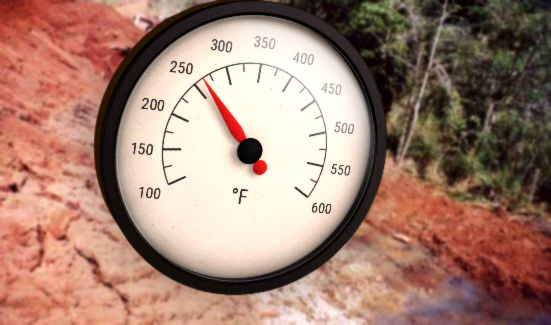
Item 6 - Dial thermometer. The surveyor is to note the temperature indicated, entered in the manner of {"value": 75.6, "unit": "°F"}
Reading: {"value": 262.5, "unit": "°F"}
